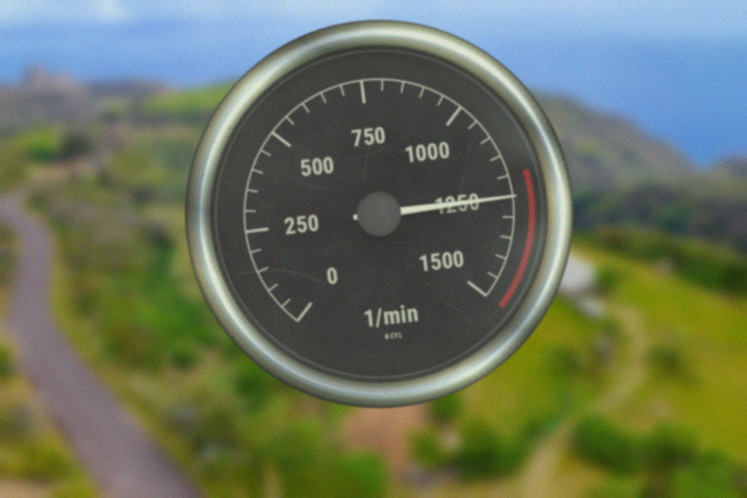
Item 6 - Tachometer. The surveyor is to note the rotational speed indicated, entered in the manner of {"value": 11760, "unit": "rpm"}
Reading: {"value": 1250, "unit": "rpm"}
